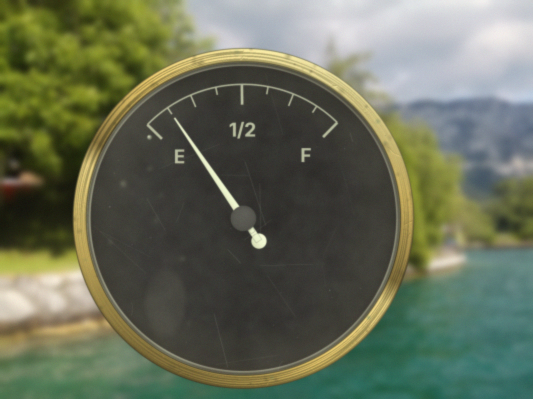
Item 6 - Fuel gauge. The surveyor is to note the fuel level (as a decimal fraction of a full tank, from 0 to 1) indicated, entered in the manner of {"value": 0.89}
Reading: {"value": 0.125}
